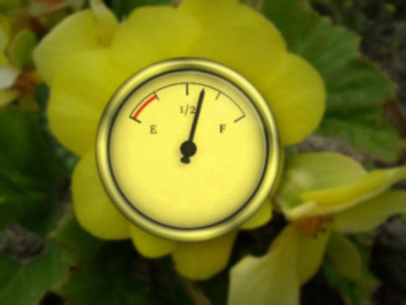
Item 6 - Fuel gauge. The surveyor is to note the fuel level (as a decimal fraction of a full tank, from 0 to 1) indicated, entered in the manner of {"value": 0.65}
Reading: {"value": 0.625}
